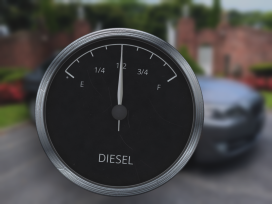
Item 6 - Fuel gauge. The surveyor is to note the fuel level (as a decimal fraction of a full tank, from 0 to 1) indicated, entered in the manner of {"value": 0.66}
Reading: {"value": 0.5}
